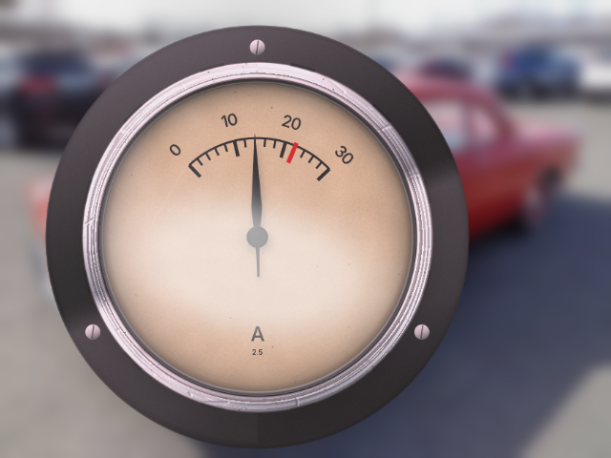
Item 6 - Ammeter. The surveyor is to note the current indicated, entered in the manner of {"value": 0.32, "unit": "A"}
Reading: {"value": 14, "unit": "A"}
